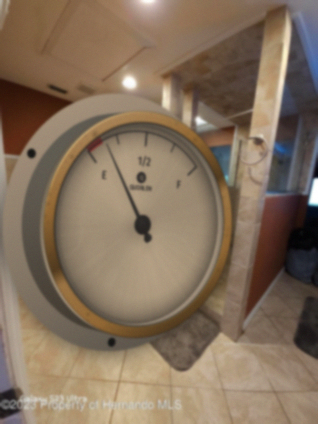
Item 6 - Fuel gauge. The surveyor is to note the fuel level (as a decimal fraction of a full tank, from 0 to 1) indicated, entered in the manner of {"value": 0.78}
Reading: {"value": 0.125}
